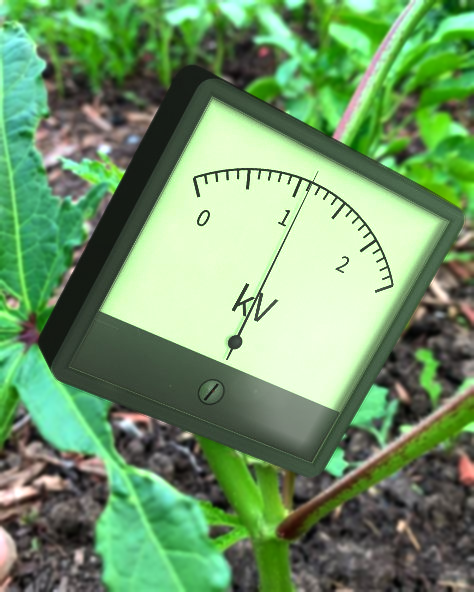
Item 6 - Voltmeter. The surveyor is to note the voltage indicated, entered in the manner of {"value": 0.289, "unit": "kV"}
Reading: {"value": 1.1, "unit": "kV"}
